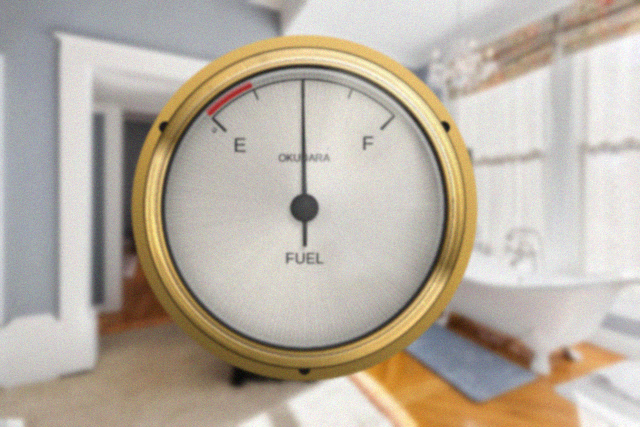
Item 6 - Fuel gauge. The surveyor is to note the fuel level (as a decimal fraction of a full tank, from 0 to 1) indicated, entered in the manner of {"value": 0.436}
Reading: {"value": 0.5}
